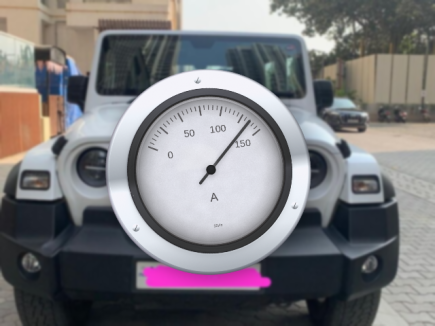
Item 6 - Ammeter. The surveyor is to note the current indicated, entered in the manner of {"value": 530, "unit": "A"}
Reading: {"value": 135, "unit": "A"}
